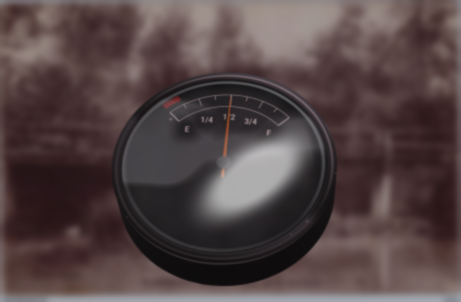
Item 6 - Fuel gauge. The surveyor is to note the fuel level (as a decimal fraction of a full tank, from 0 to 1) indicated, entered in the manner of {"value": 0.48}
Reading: {"value": 0.5}
